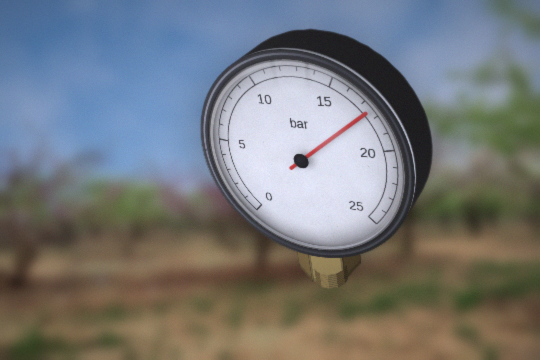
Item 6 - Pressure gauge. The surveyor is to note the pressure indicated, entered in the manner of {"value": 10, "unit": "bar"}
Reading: {"value": 17.5, "unit": "bar"}
